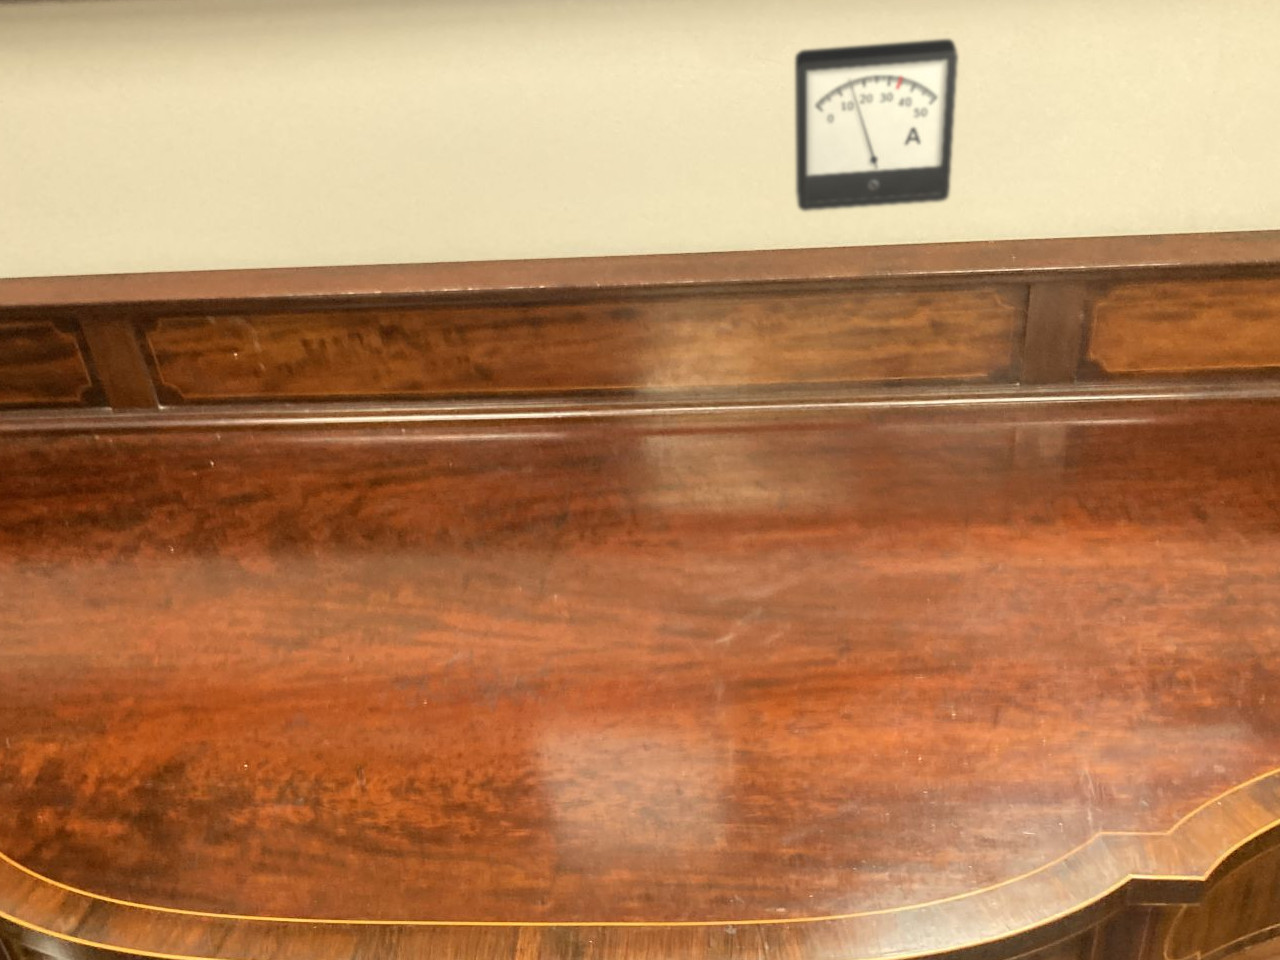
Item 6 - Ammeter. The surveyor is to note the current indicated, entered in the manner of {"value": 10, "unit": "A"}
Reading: {"value": 15, "unit": "A"}
